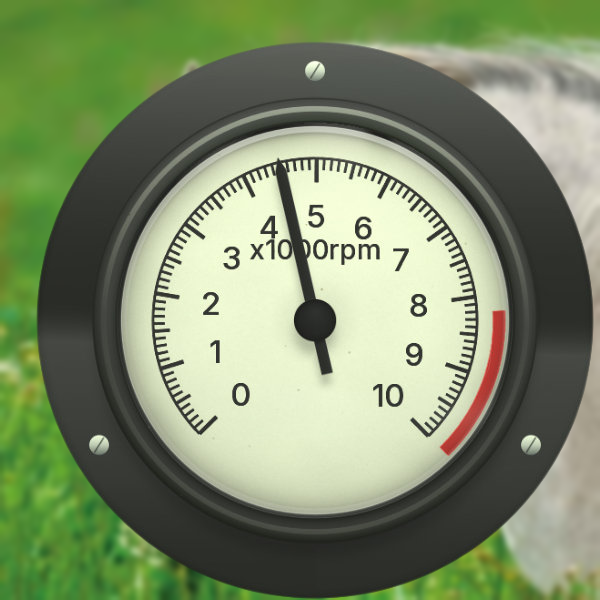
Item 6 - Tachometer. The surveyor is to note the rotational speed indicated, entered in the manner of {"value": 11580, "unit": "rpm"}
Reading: {"value": 4500, "unit": "rpm"}
